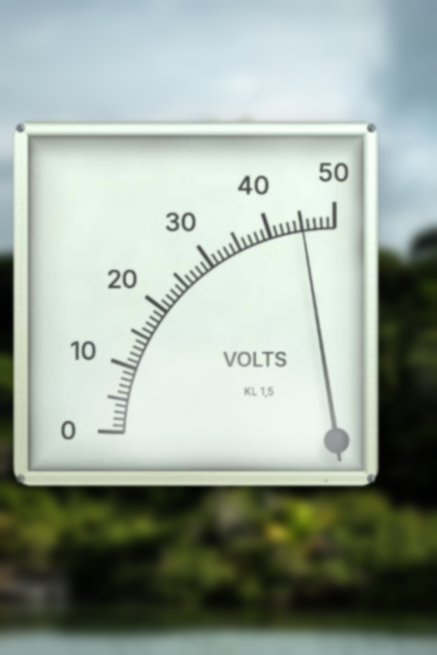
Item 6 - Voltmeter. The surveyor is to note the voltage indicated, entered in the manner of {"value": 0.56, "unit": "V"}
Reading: {"value": 45, "unit": "V"}
